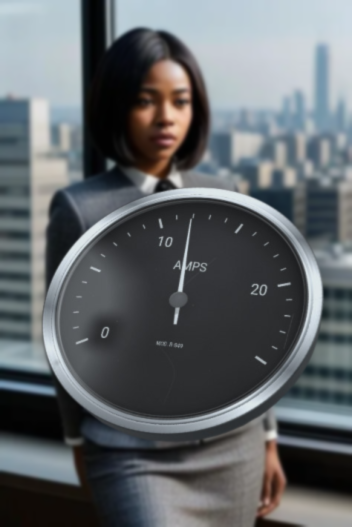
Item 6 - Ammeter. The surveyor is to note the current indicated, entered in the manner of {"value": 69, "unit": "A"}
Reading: {"value": 12, "unit": "A"}
